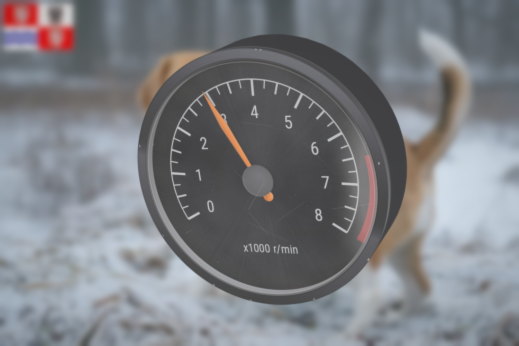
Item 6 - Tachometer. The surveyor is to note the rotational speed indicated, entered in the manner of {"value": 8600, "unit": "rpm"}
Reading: {"value": 3000, "unit": "rpm"}
